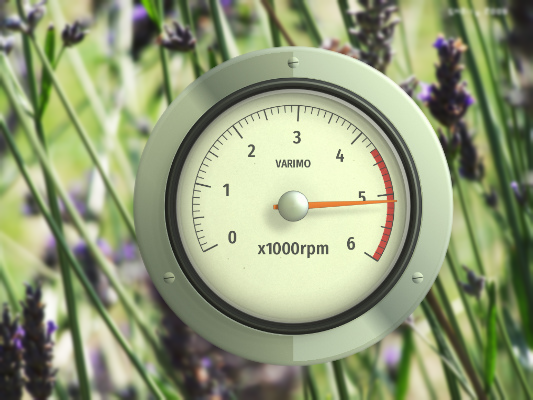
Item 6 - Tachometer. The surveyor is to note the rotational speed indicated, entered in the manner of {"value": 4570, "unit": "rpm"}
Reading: {"value": 5100, "unit": "rpm"}
